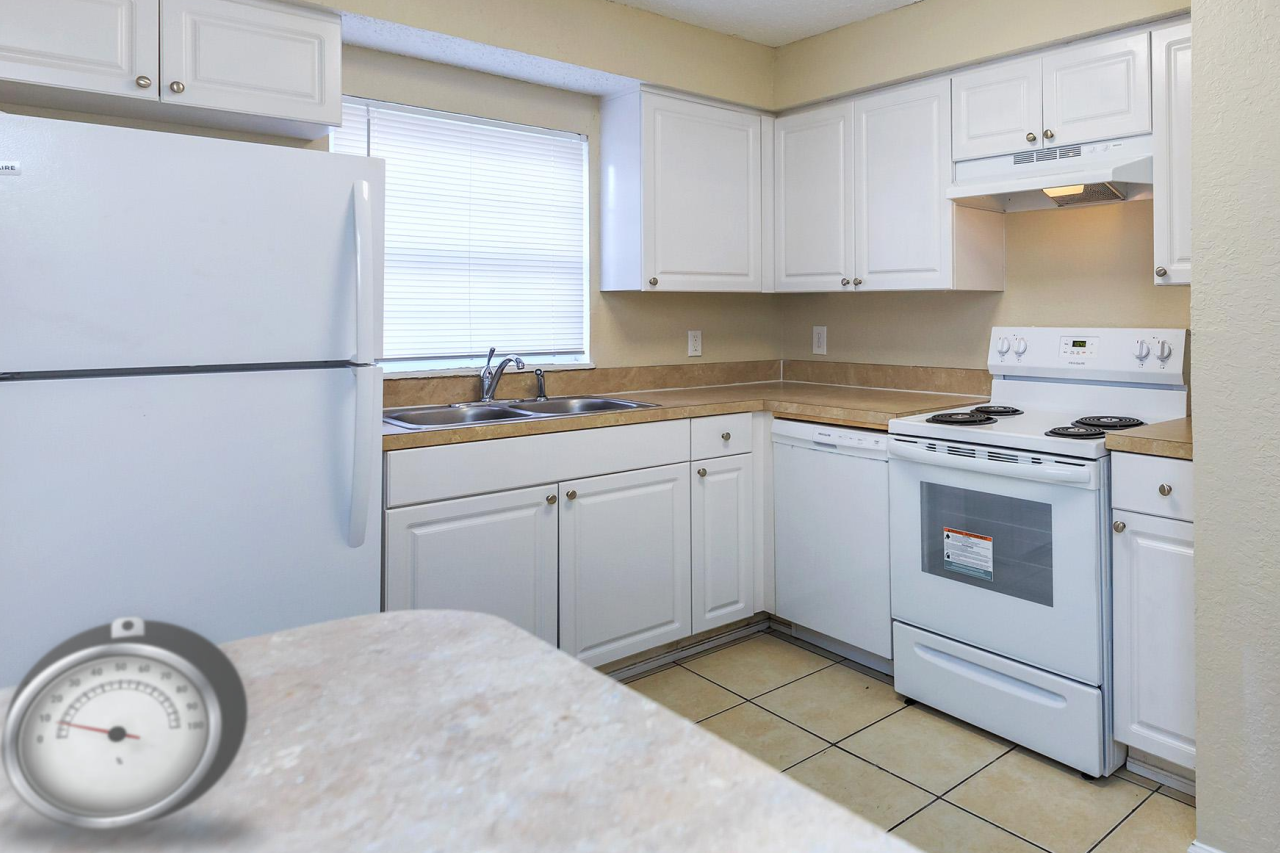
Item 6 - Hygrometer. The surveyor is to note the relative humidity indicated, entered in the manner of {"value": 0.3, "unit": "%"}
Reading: {"value": 10, "unit": "%"}
